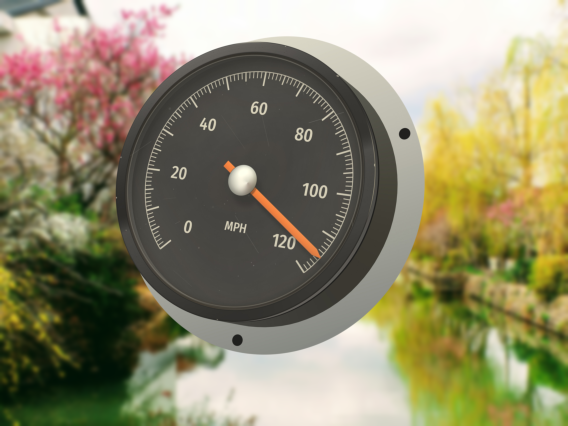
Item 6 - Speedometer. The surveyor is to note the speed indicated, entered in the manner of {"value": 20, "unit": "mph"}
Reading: {"value": 115, "unit": "mph"}
